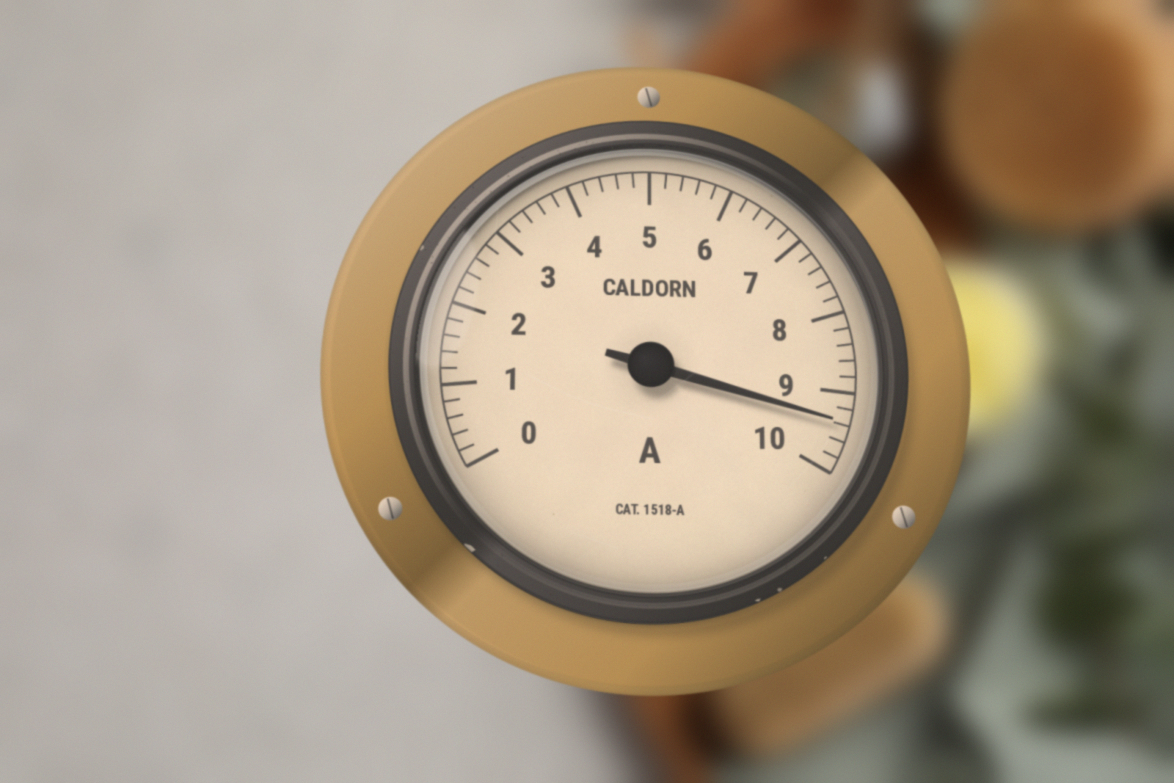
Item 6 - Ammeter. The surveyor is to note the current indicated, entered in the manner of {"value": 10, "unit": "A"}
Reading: {"value": 9.4, "unit": "A"}
